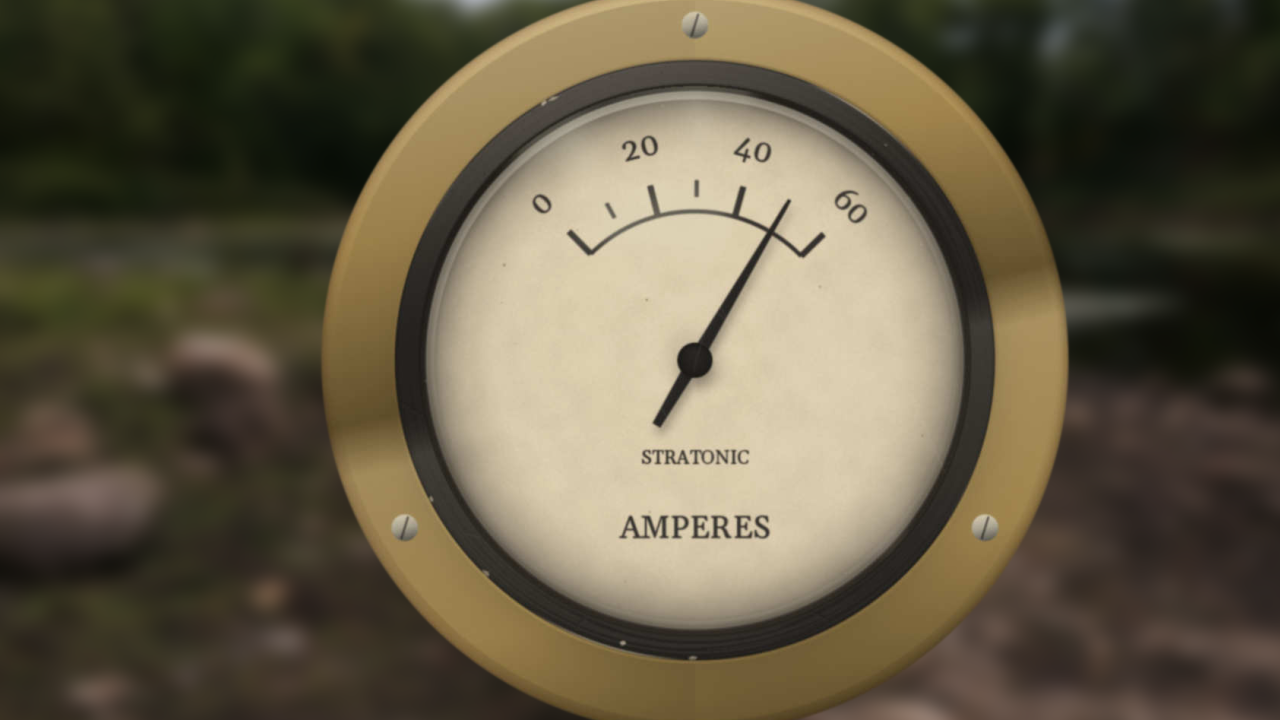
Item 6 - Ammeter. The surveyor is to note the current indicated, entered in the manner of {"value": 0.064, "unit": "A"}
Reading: {"value": 50, "unit": "A"}
